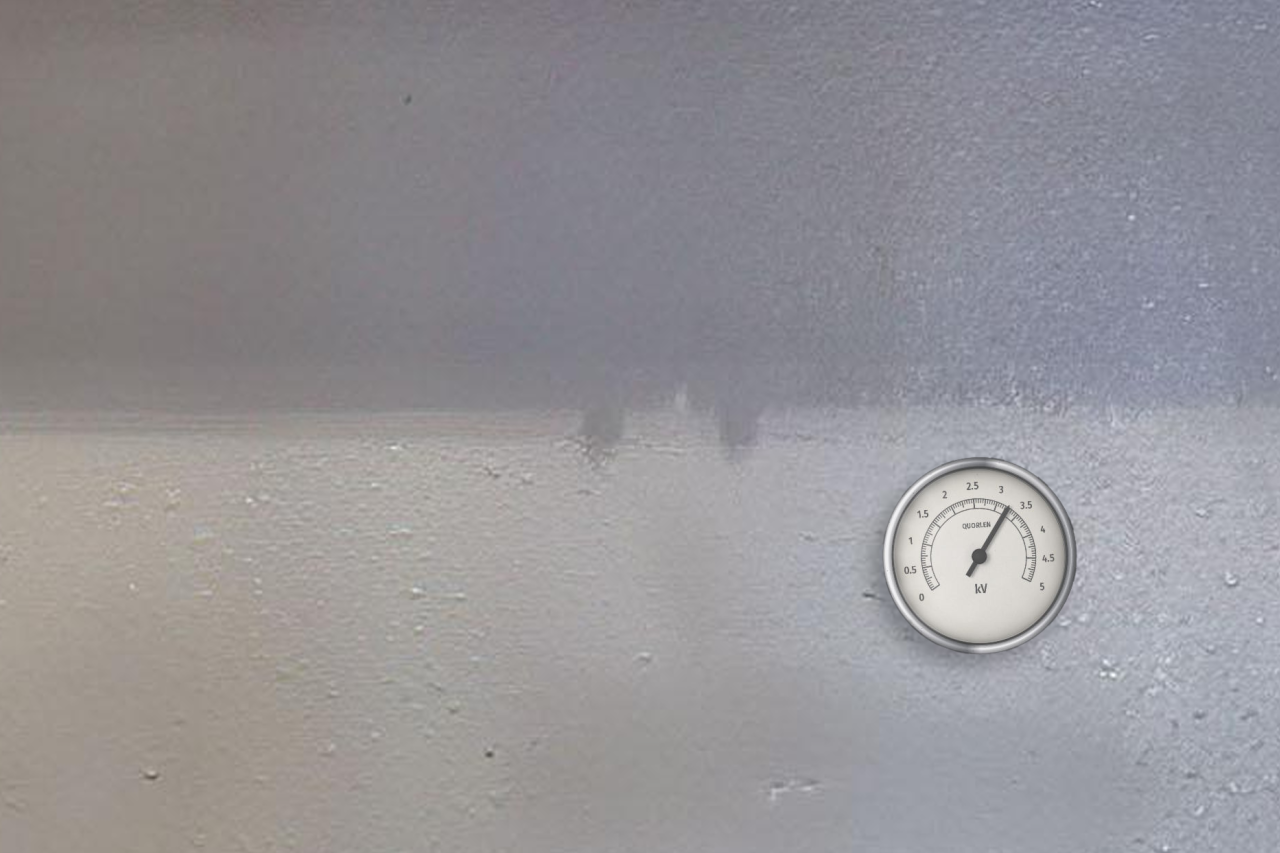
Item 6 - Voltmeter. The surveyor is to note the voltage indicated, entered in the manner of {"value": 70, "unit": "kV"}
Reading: {"value": 3.25, "unit": "kV"}
